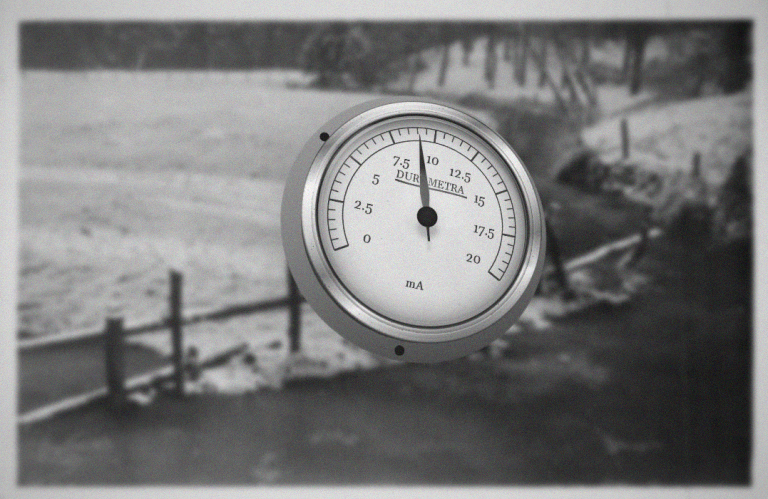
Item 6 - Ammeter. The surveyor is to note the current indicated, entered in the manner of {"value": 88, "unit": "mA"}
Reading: {"value": 9, "unit": "mA"}
